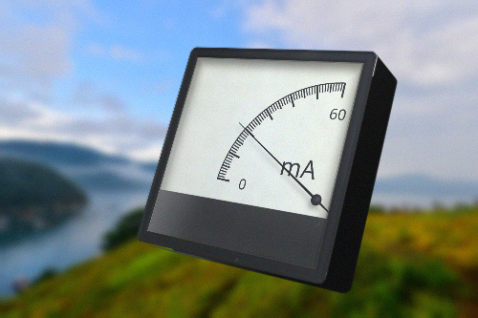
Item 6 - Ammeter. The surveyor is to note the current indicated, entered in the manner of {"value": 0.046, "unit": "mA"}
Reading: {"value": 20, "unit": "mA"}
